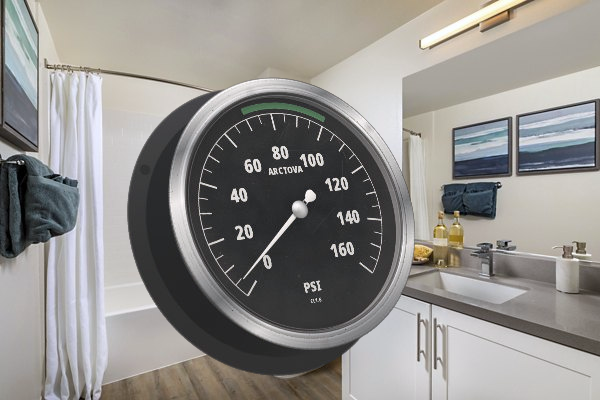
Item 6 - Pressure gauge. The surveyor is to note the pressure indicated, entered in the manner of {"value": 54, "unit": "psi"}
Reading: {"value": 5, "unit": "psi"}
